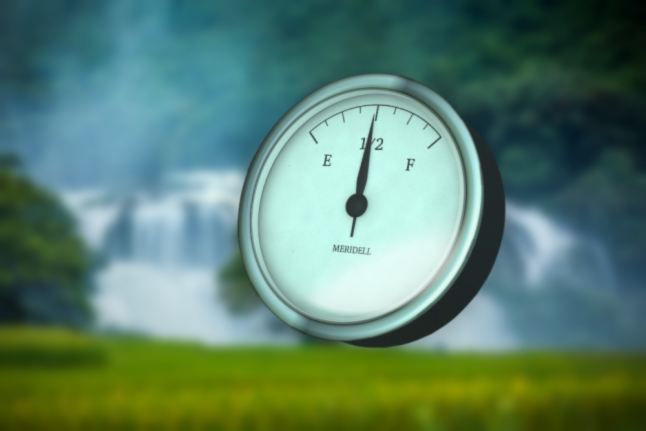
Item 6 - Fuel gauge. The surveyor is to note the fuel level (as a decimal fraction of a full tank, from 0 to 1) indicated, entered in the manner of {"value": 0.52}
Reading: {"value": 0.5}
